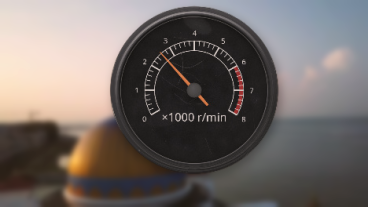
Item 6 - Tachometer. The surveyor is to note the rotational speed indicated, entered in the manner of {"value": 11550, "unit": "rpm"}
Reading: {"value": 2600, "unit": "rpm"}
